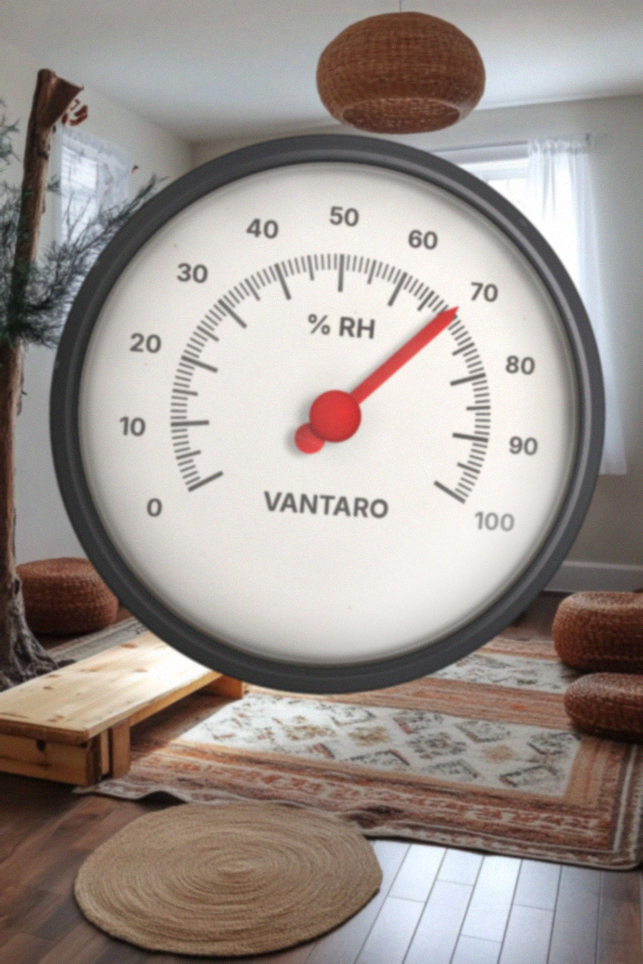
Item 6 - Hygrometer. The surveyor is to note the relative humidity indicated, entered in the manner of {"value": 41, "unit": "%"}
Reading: {"value": 69, "unit": "%"}
